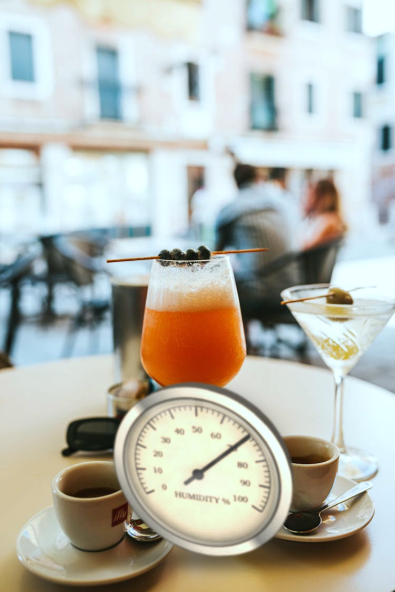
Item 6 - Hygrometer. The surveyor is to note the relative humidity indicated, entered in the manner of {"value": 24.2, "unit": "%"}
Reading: {"value": 70, "unit": "%"}
